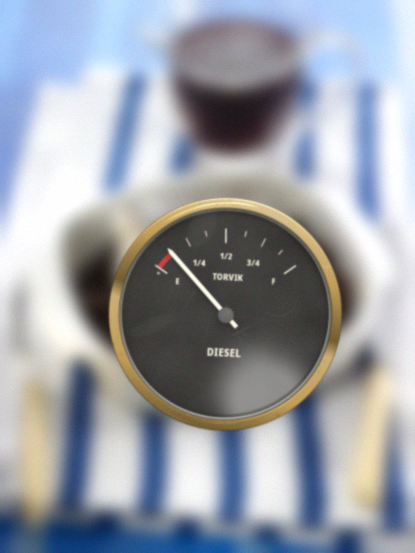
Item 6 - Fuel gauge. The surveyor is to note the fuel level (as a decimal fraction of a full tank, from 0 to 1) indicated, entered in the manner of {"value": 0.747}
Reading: {"value": 0.125}
